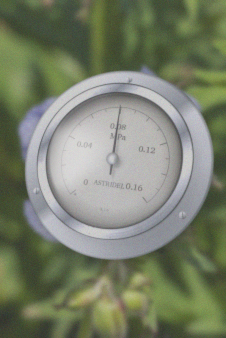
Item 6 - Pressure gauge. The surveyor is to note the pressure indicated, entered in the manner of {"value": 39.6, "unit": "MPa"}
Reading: {"value": 0.08, "unit": "MPa"}
